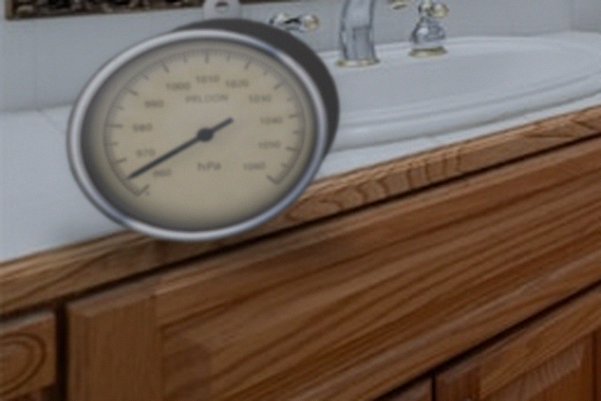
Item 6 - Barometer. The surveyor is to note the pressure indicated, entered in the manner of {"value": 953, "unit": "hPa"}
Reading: {"value": 965, "unit": "hPa"}
